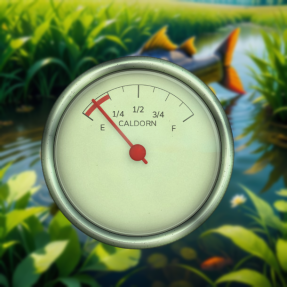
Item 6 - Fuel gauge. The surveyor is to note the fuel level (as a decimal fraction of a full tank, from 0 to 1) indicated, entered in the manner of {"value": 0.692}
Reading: {"value": 0.125}
